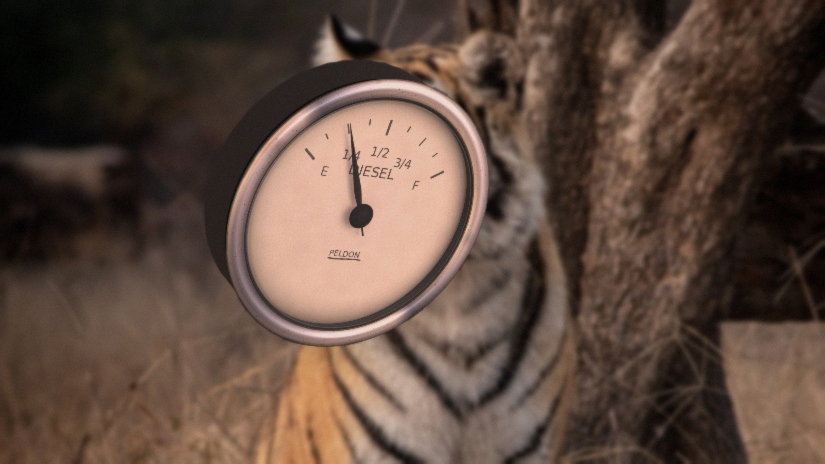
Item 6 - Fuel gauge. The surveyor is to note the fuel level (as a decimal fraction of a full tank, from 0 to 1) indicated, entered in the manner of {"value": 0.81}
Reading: {"value": 0.25}
